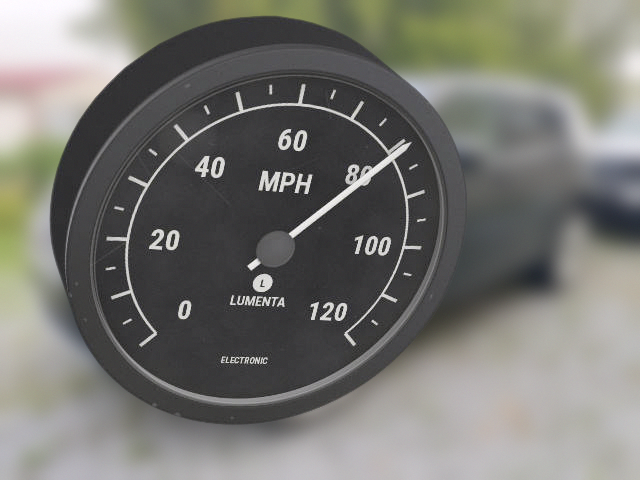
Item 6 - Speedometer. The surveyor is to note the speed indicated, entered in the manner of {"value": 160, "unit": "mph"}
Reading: {"value": 80, "unit": "mph"}
